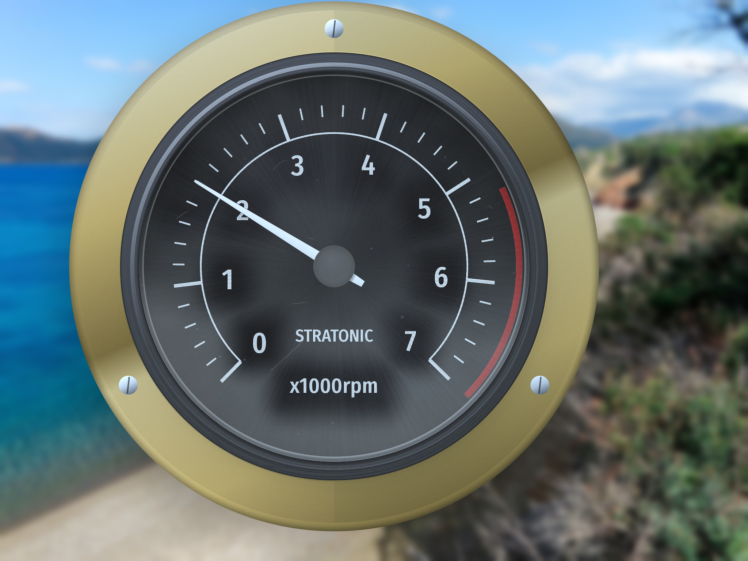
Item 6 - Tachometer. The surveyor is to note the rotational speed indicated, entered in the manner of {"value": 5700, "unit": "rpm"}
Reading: {"value": 2000, "unit": "rpm"}
